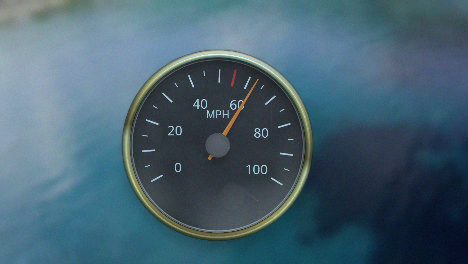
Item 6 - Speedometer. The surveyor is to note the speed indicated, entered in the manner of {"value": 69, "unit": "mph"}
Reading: {"value": 62.5, "unit": "mph"}
